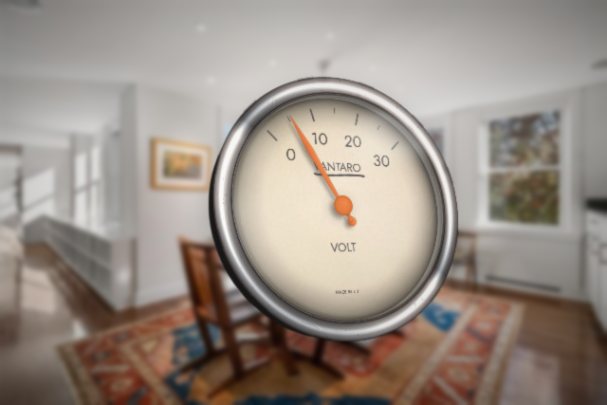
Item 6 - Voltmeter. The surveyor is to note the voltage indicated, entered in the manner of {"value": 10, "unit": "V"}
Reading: {"value": 5, "unit": "V"}
